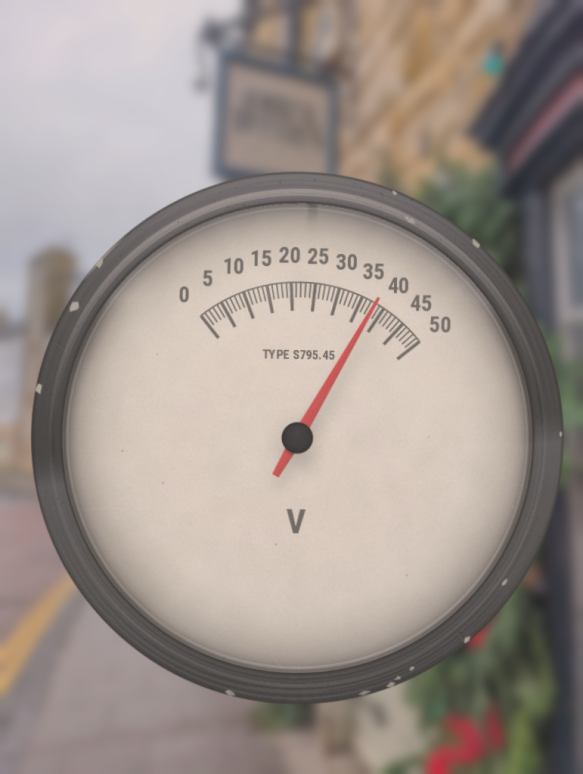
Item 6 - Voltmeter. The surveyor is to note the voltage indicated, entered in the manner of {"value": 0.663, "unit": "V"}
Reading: {"value": 38, "unit": "V"}
